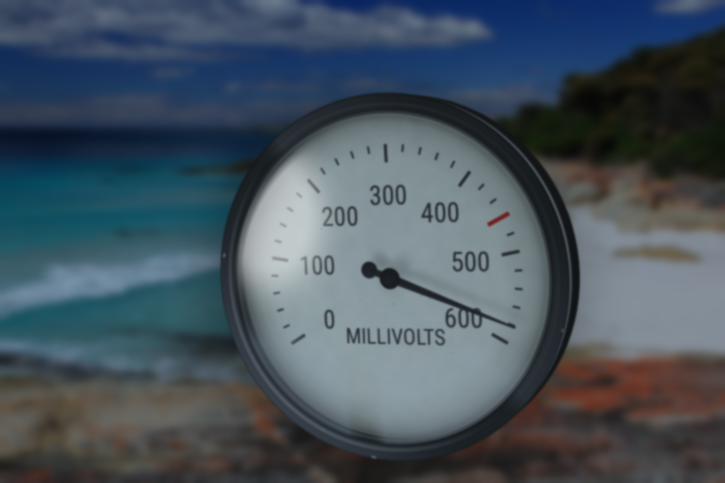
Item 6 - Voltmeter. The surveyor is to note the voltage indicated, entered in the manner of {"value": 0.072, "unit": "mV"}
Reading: {"value": 580, "unit": "mV"}
